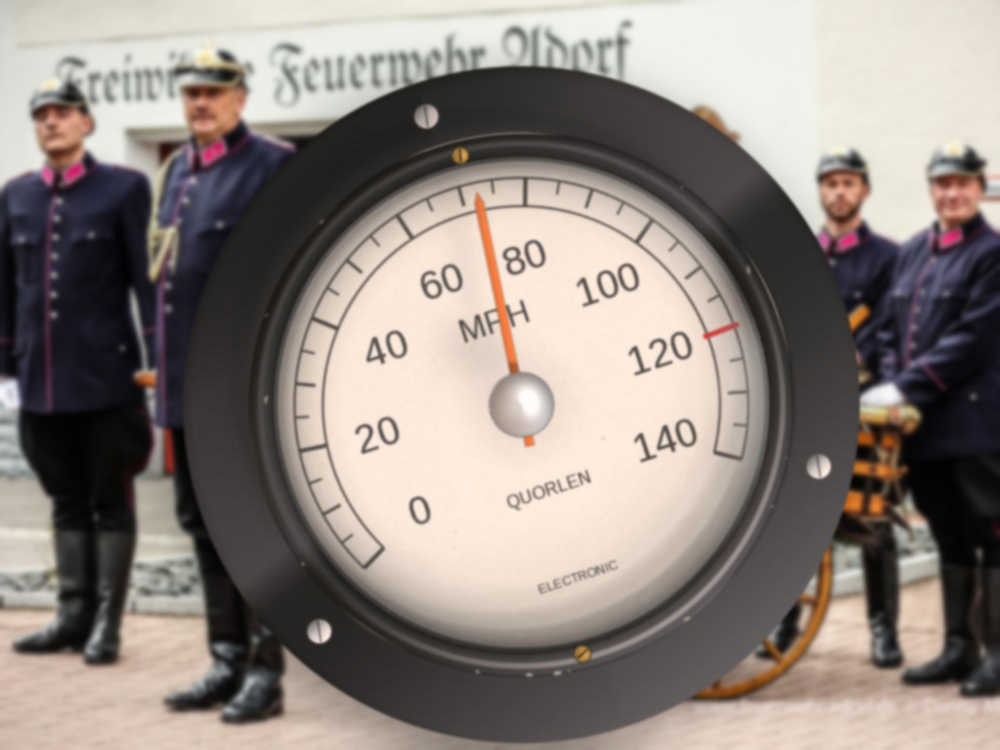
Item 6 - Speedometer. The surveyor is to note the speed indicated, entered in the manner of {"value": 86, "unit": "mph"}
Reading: {"value": 72.5, "unit": "mph"}
